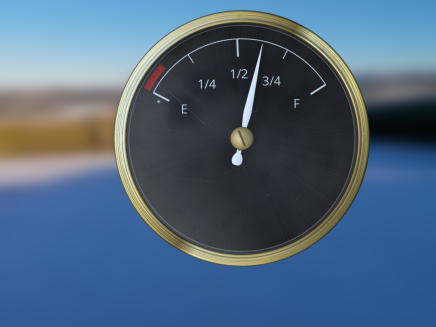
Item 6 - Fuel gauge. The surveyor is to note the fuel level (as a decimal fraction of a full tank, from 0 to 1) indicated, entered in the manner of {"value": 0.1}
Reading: {"value": 0.625}
